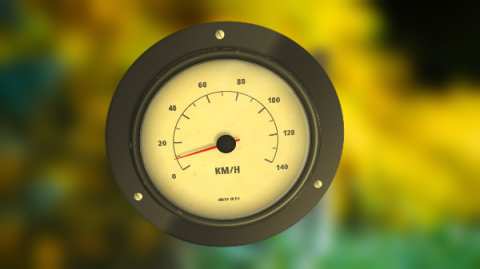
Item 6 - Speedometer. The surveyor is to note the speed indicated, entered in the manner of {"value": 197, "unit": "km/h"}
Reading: {"value": 10, "unit": "km/h"}
